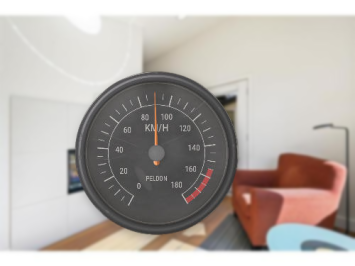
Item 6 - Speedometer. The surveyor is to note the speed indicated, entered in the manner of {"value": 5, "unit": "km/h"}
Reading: {"value": 90, "unit": "km/h"}
